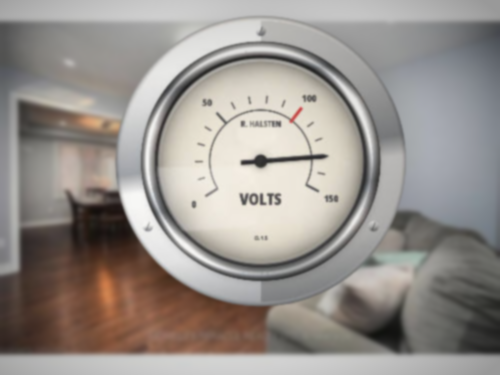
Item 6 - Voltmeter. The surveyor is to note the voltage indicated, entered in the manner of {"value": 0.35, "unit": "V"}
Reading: {"value": 130, "unit": "V"}
